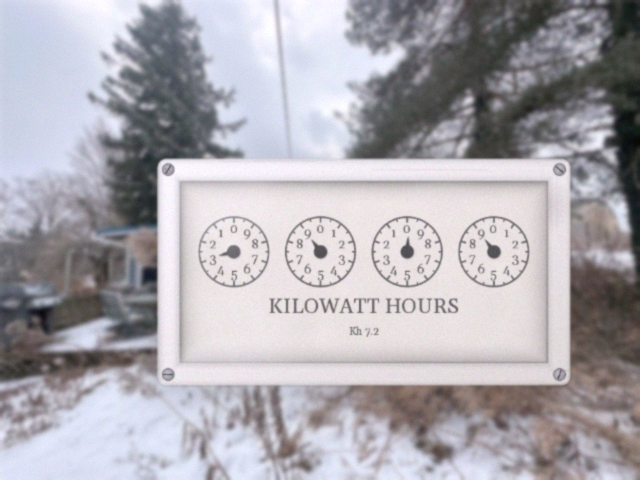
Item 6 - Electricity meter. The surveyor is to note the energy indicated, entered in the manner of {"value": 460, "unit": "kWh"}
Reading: {"value": 2899, "unit": "kWh"}
